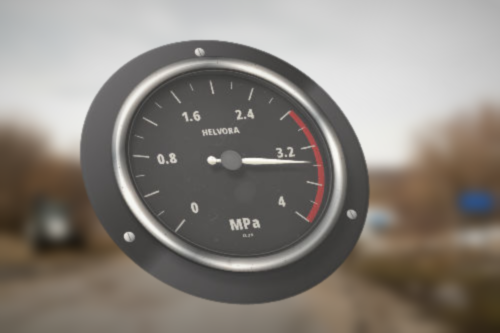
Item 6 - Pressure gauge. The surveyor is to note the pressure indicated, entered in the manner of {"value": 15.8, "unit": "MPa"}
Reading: {"value": 3.4, "unit": "MPa"}
